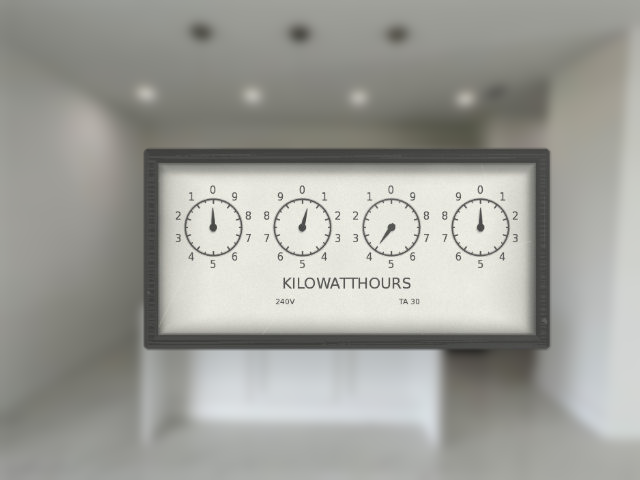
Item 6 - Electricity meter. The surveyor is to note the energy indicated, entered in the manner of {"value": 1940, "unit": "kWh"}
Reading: {"value": 40, "unit": "kWh"}
